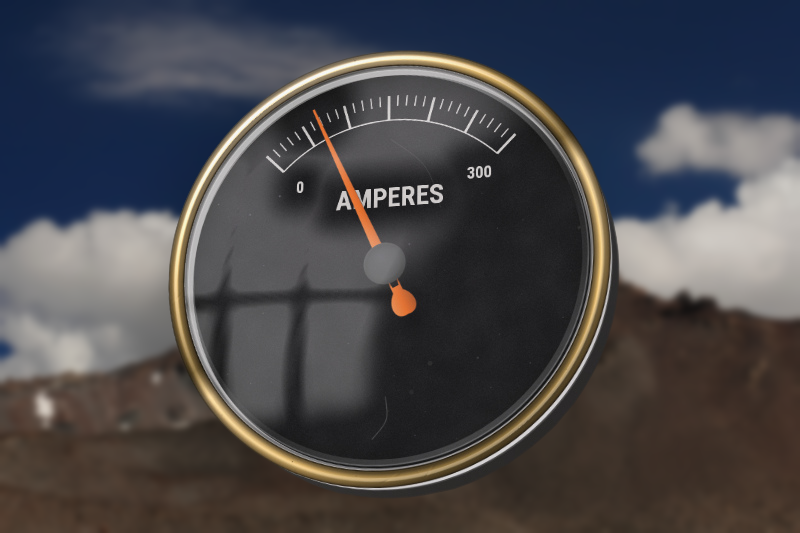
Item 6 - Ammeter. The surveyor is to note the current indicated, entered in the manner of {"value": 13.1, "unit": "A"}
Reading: {"value": 70, "unit": "A"}
